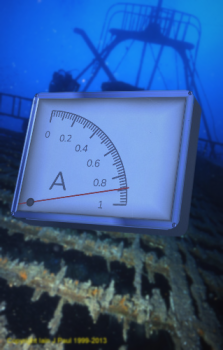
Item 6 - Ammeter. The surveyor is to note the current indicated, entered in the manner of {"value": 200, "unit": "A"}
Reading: {"value": 0.9, "unit": "A"}
